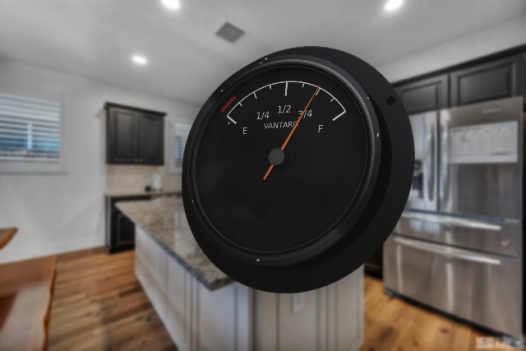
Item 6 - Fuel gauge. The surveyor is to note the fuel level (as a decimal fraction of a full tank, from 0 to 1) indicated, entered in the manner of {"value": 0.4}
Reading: {"value": 0.75}
